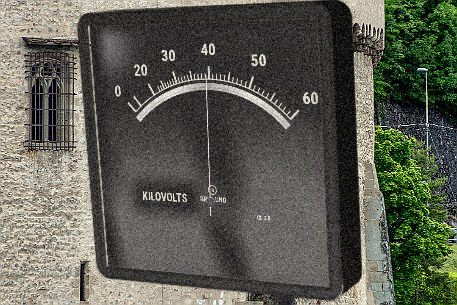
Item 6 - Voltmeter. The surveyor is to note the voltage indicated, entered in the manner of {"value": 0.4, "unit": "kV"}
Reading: {"value": 40, "unit": "kV"}
